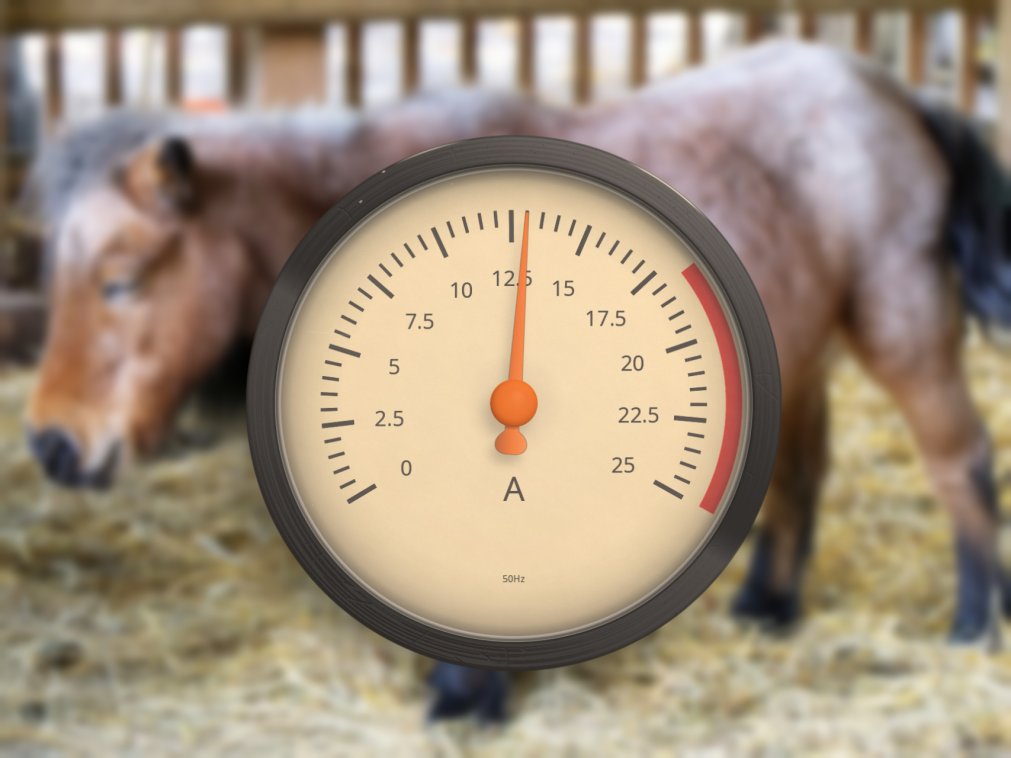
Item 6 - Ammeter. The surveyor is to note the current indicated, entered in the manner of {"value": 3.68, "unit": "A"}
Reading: {"value": 13, "unit": "A"}
